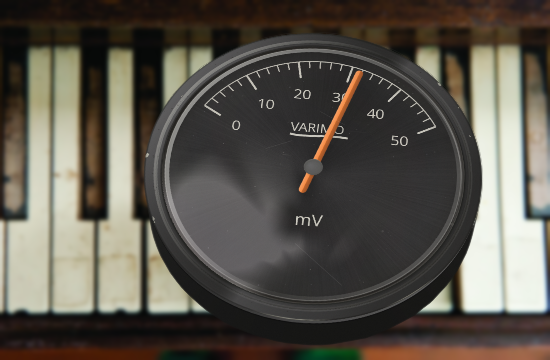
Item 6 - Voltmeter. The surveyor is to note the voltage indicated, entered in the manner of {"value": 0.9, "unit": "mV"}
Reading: {"value": 32, "unit": "mV"}
